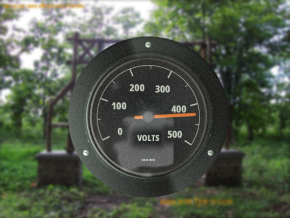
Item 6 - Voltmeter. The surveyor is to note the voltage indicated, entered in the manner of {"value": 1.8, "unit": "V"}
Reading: {"value": 425, "unit": "V"}
